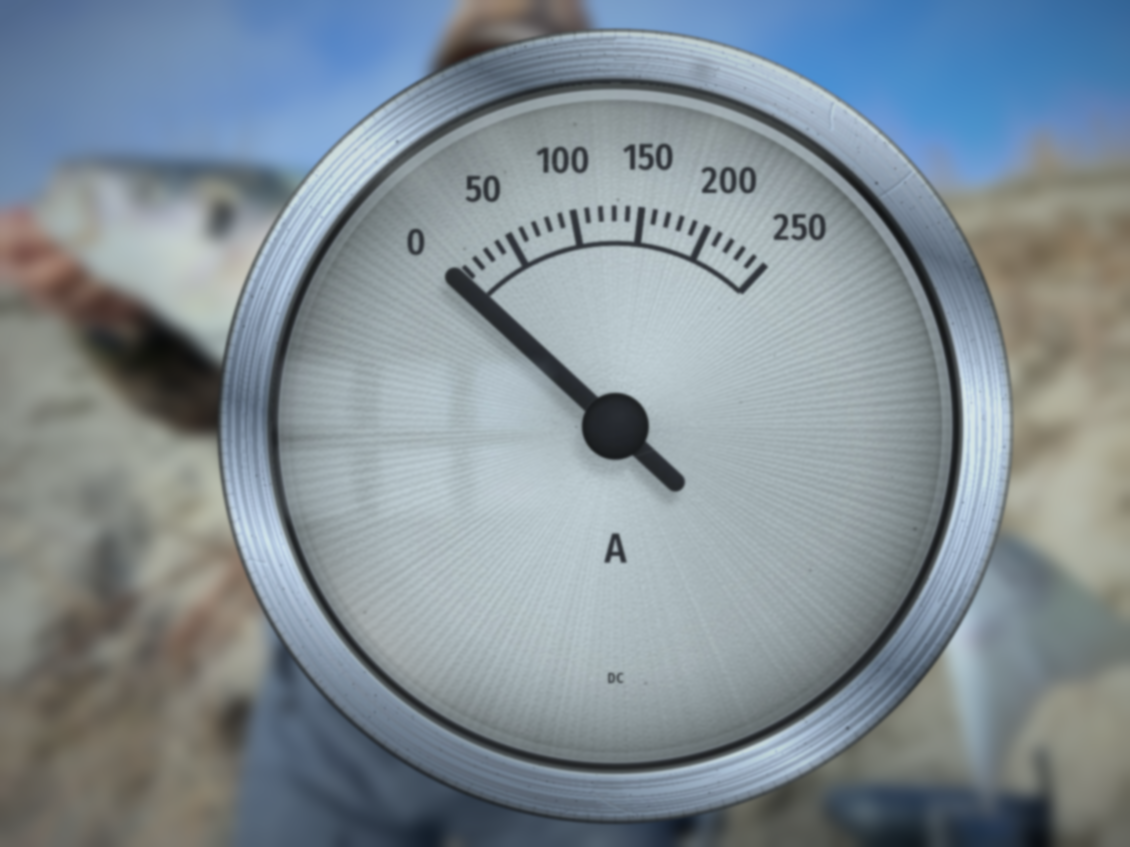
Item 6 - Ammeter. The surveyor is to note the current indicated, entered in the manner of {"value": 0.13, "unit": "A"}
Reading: {"value": 0, "unit": "A"}
